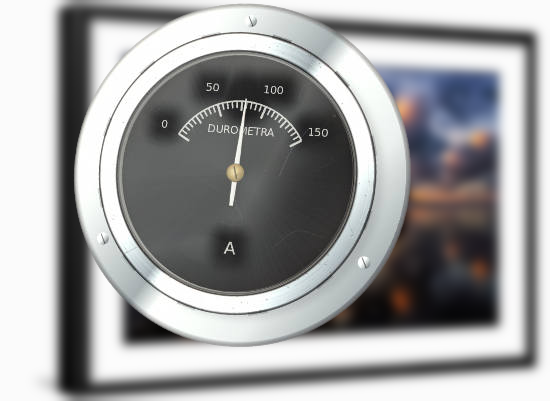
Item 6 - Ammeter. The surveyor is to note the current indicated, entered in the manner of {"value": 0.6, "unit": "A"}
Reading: {"value": 80, "unit": "A"}
